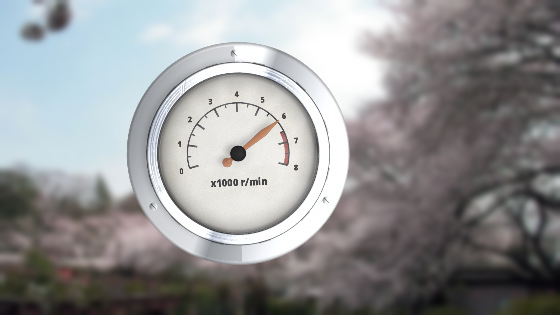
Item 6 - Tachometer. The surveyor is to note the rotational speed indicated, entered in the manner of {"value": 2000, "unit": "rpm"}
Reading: {"value": 6000, "unit": "rpm"}
